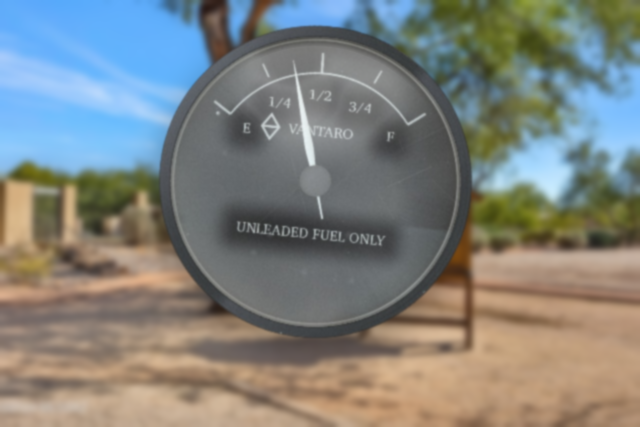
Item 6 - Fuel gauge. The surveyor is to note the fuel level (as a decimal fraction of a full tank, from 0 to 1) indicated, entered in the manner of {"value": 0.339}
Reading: {"value": 0.375}
